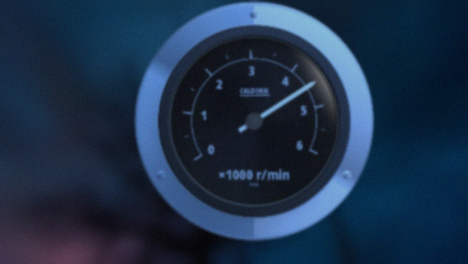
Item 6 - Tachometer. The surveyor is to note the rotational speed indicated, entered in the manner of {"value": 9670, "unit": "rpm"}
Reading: {"value": 4500, "unit": "rpm"}
